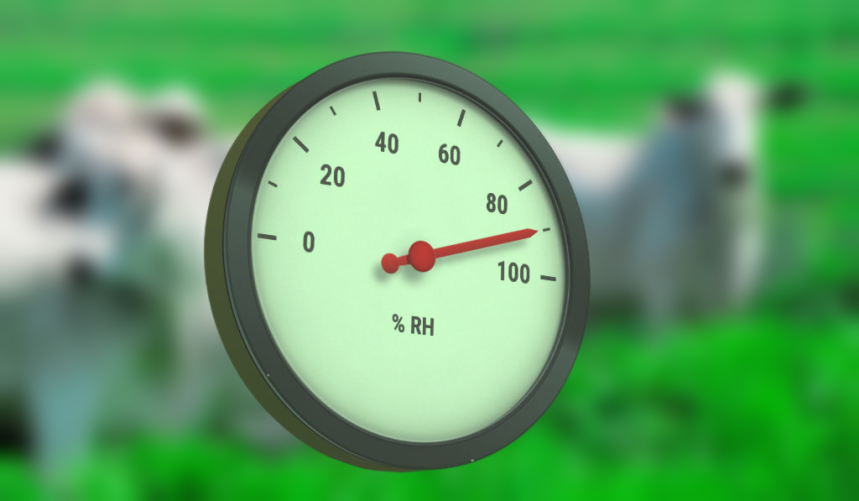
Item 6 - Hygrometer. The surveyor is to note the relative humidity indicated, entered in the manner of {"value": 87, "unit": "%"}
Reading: {"value": 90, "unit": "%"}
